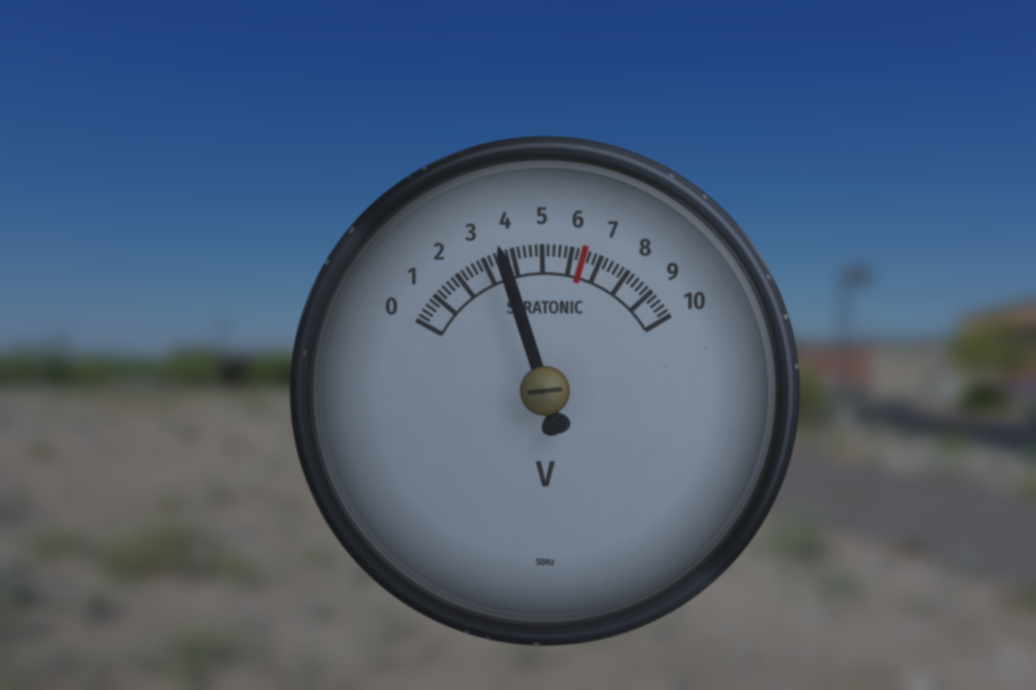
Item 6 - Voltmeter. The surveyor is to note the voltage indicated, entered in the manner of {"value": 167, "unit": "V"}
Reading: {"value": 3.6, "unit": "V"}
